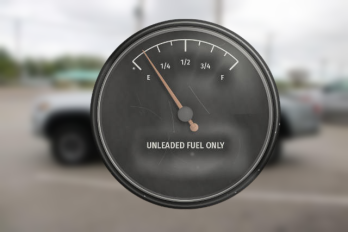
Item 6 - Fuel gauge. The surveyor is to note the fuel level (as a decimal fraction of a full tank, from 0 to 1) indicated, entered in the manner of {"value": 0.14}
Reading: {"value": 0.125}
